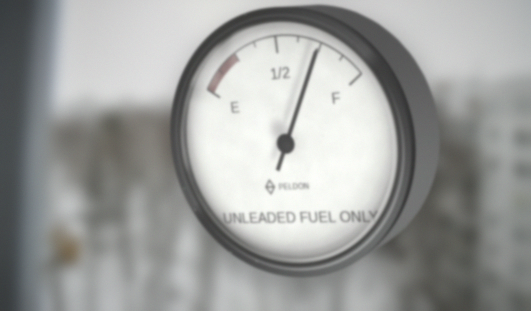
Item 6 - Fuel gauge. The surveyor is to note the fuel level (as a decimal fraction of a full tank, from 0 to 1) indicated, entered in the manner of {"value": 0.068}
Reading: {"value": 0.75}
